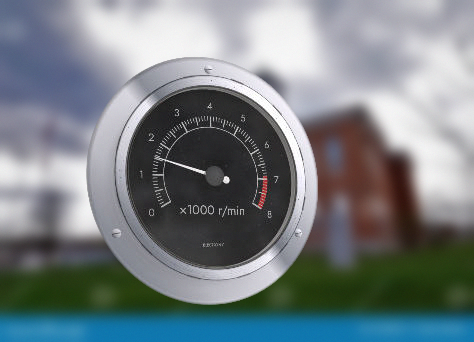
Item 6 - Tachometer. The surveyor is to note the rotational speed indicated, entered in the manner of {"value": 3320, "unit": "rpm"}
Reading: {"value": 1500, "unit": "rpm"}
